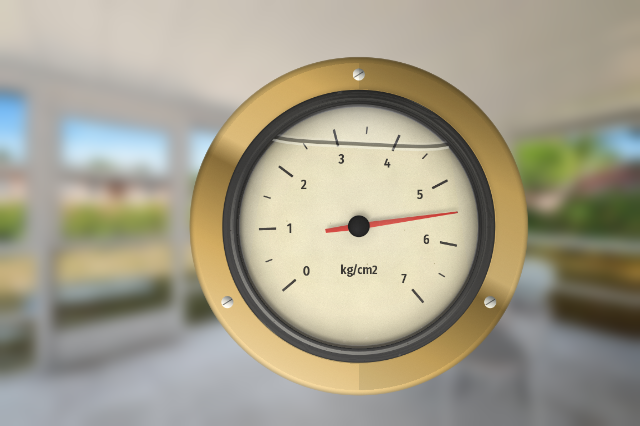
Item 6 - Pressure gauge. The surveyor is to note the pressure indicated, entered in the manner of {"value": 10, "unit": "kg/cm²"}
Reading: {"value": 5.5, "unit": "kg/cm²"}
